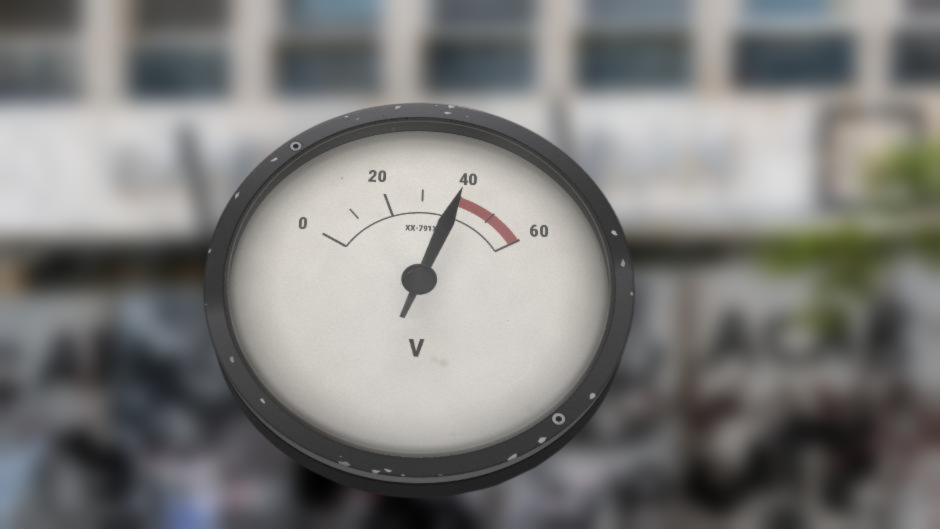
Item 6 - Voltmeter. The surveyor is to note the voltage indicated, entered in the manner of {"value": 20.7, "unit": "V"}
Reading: {"value": 40, "unit": "V"}
